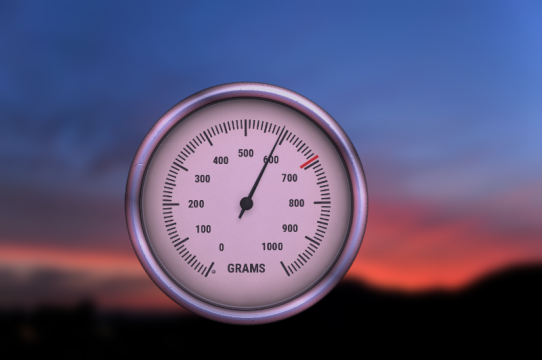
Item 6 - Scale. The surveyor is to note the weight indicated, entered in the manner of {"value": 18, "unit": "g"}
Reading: {"value": 590, "unit": "g"}
